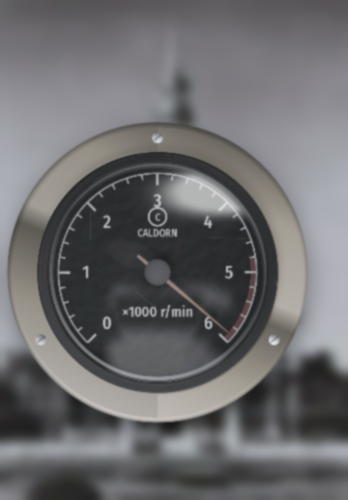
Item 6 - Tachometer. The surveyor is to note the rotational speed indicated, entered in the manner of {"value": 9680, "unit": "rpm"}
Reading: {"value": 5900, "unit": "rpm"}
